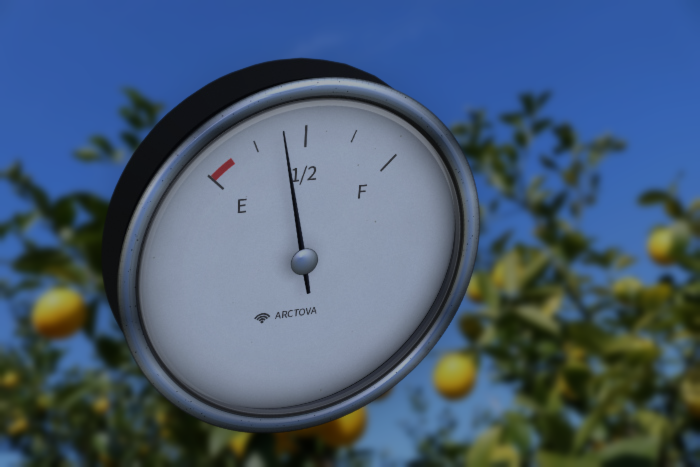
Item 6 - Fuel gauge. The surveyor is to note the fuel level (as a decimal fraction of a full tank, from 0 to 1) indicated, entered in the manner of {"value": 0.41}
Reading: {"value": 0.375}
